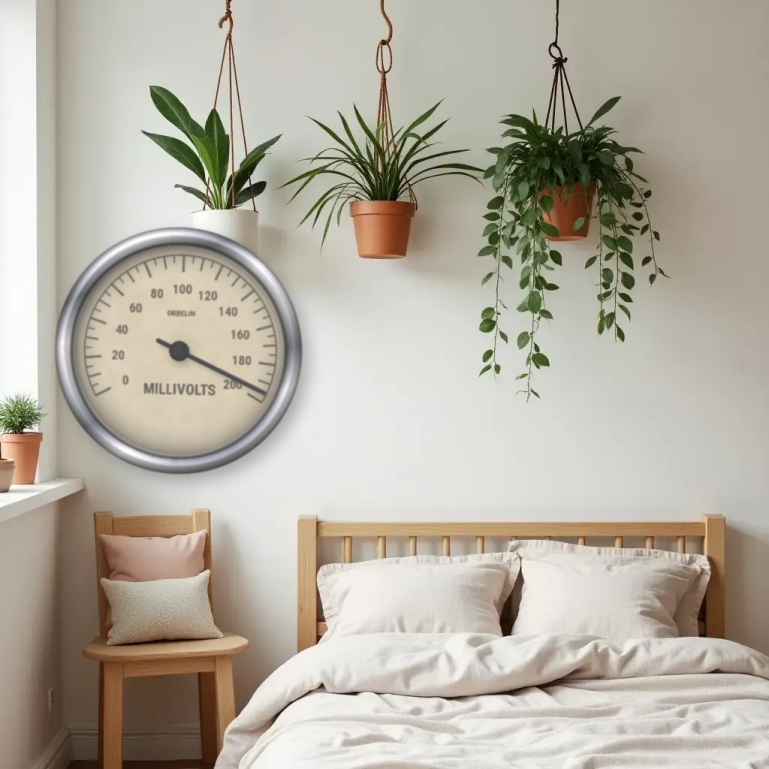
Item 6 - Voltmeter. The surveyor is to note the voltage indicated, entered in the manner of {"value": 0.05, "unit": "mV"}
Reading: {"value": 195, "unit": "mV"}
